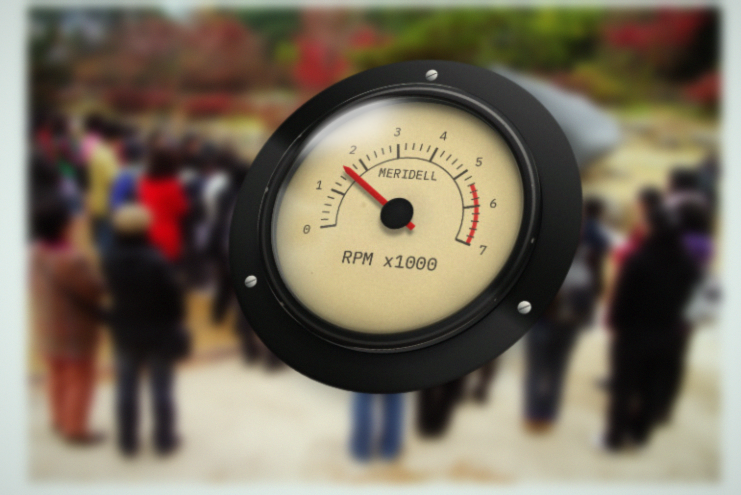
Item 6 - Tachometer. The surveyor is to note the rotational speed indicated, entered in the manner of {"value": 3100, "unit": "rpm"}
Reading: {"value": 1600, "unit": "rpm"}
